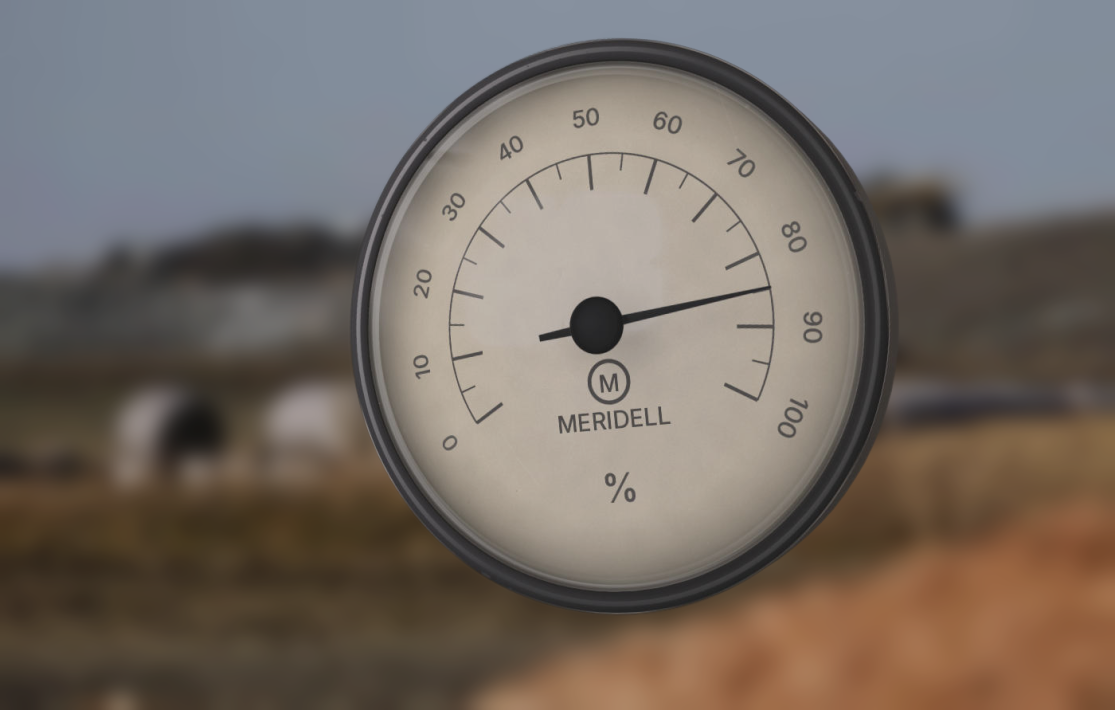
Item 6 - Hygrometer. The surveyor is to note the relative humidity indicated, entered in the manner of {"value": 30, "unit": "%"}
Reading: {"value": 85, "unit": "%"}
